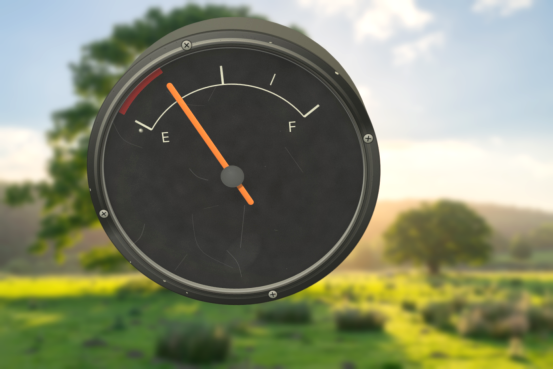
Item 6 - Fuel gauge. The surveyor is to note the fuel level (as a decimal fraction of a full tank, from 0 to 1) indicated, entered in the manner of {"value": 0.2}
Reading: {"value": 0.25}
